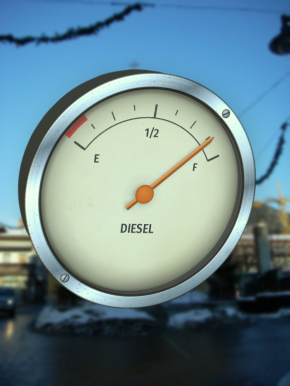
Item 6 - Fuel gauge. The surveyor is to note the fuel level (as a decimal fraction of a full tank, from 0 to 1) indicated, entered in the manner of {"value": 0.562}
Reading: {"value": 0.875}
